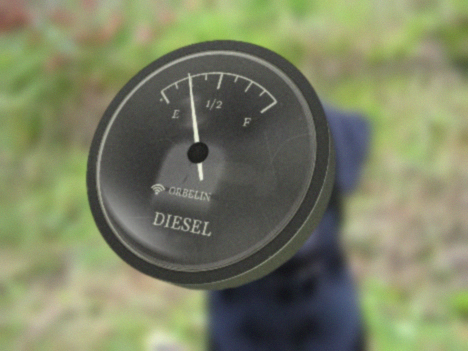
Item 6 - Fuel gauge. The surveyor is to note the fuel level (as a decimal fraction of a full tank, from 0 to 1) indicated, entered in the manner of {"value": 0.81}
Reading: {"value": 0.25}
